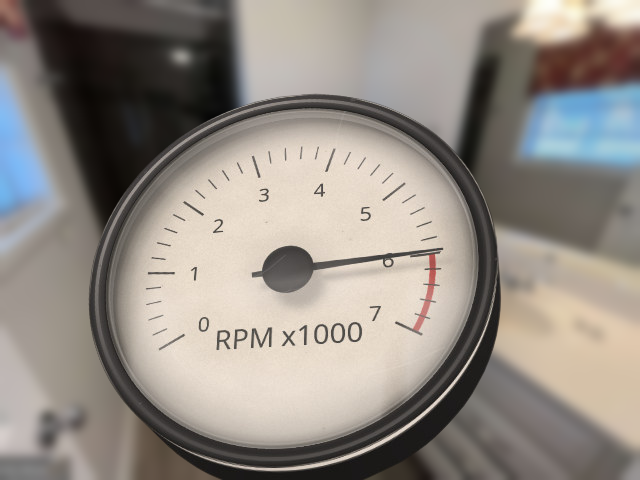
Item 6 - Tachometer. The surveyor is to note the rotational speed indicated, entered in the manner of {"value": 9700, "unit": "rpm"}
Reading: {"value": 6000, "unit": "rpm"}
